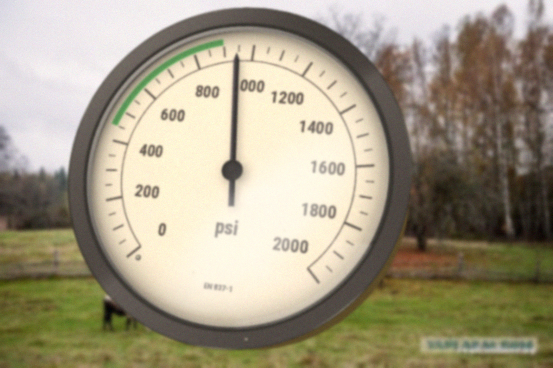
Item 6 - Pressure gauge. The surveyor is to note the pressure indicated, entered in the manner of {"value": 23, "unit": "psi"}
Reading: {"value": 950, "unit": "psi"}
